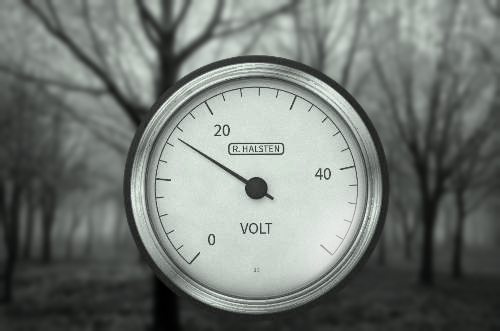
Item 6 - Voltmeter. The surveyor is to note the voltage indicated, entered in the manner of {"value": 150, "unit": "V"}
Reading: {"value": 15, "unit": "V"}
